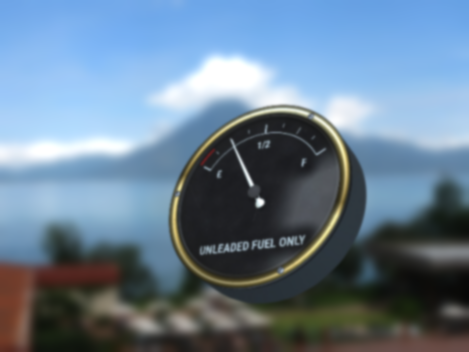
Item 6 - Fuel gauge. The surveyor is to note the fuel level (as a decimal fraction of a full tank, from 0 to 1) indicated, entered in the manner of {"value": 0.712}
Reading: {"value": 0.25}
